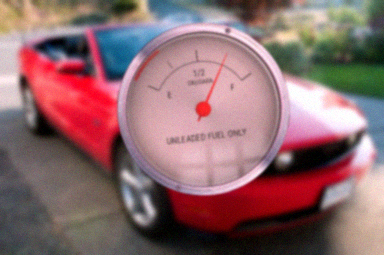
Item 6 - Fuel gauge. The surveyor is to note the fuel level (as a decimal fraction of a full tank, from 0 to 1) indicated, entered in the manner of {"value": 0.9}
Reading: {"value": 0.75}
